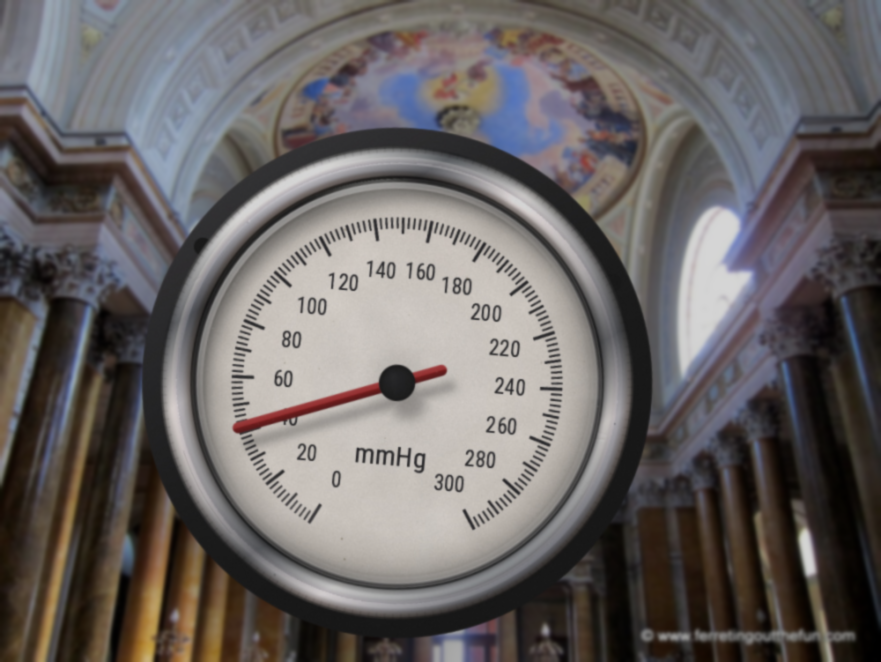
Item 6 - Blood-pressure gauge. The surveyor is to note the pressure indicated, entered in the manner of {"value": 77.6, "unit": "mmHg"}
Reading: {"value": 42, "unit": "mmHg"}
